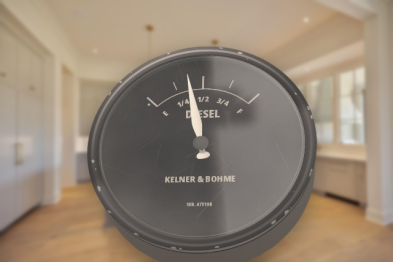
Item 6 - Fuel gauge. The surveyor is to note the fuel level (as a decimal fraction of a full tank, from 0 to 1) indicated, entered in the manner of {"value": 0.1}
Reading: {"value": 0.375}
